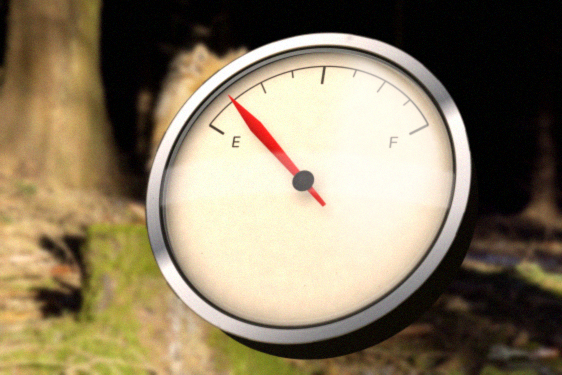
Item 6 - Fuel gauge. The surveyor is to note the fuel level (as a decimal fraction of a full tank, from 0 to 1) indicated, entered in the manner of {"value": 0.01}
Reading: {"value": 0.125}
